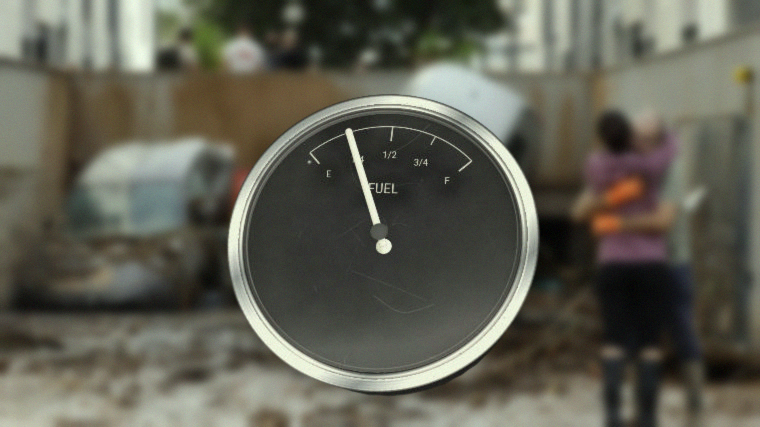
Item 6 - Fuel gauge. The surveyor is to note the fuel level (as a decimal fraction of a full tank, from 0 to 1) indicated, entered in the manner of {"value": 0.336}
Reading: {"value": 0.25}
